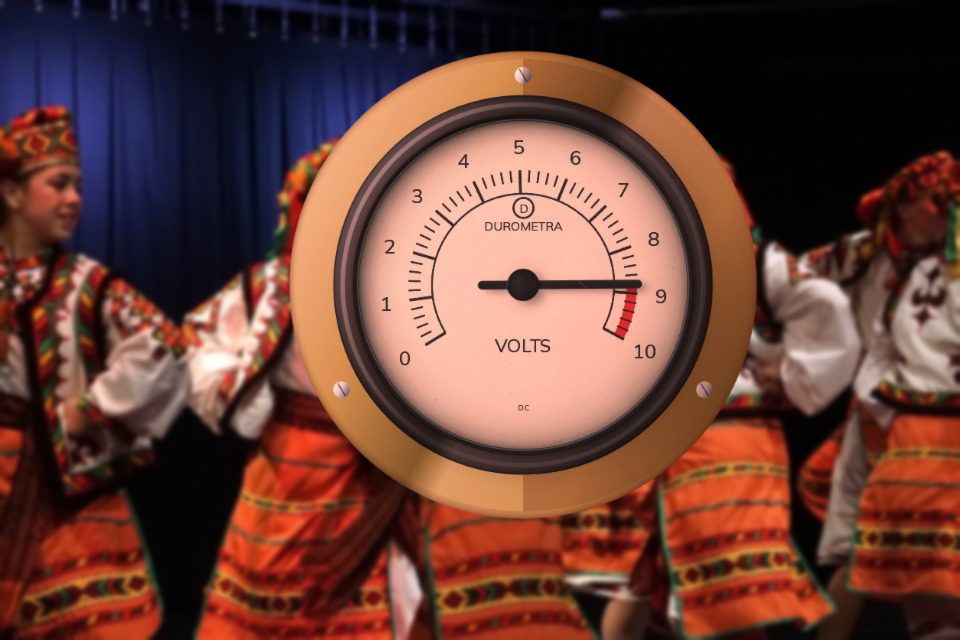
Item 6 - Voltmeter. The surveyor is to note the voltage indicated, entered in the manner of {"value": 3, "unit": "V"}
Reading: {"value": 8.8, "unit": "V"}
